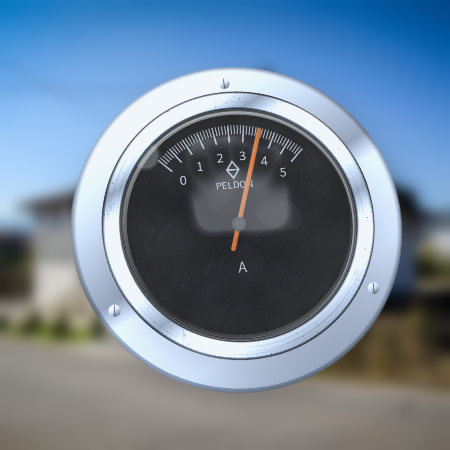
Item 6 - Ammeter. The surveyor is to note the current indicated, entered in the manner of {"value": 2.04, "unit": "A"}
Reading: {"value": 3.5, "unit": "A"}
